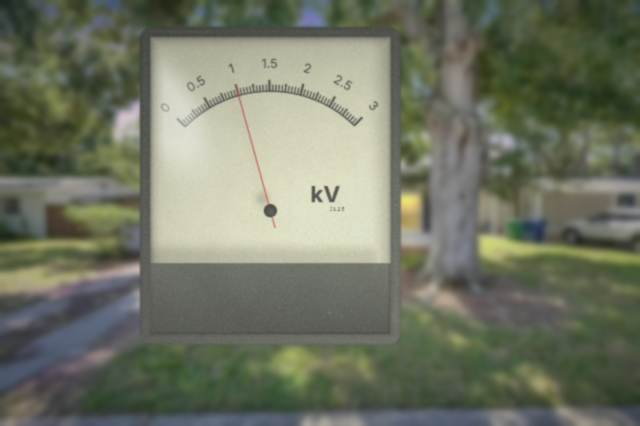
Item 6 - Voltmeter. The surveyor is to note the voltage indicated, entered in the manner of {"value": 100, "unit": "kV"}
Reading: {"value": 1, "unit": "kV"}
